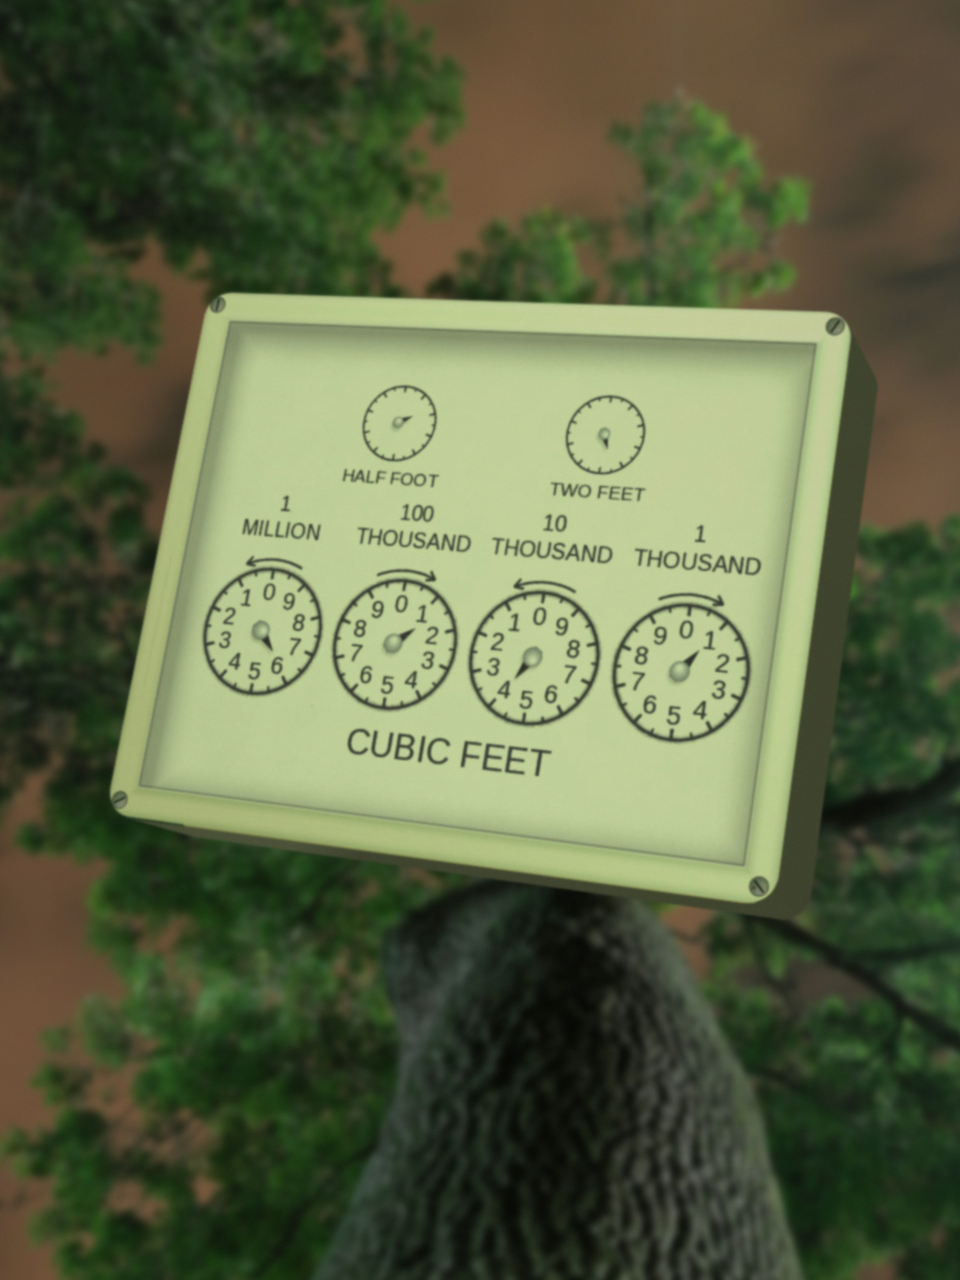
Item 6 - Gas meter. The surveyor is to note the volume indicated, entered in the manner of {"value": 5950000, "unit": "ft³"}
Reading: {"value": 614100, "unit": "ft³"}
